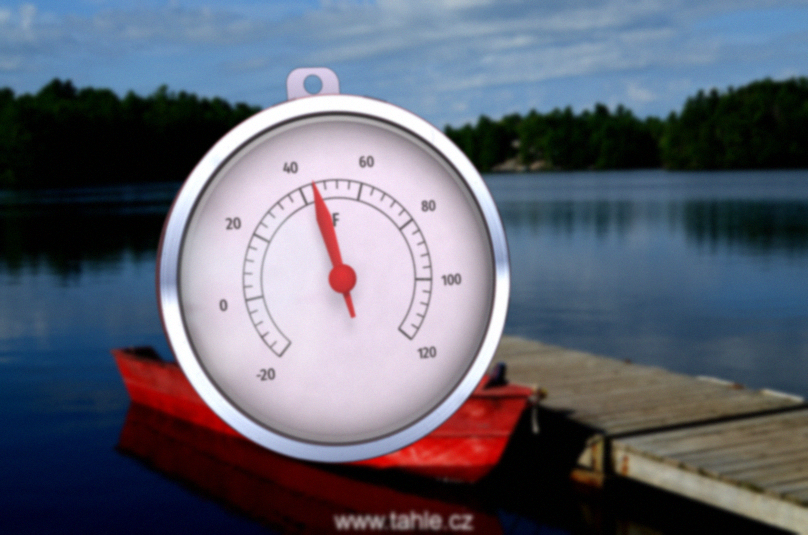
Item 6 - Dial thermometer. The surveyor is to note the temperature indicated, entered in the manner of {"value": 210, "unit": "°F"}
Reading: {"value": 44, "unit": "°F"}
